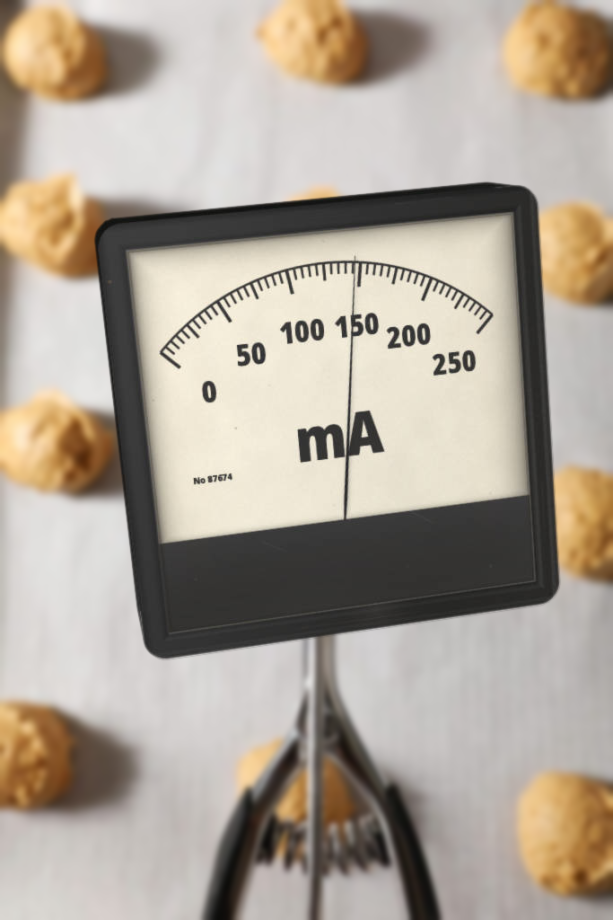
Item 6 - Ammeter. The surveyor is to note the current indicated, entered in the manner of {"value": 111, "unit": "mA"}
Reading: {"value": 145, "unit": "mA"}
